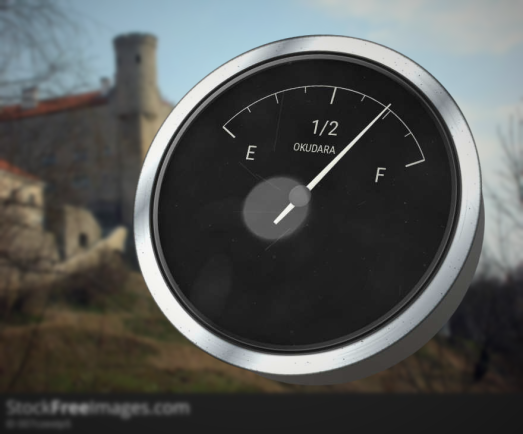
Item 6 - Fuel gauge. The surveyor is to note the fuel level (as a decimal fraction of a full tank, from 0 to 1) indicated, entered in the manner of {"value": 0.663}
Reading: {"value": 0.75}
